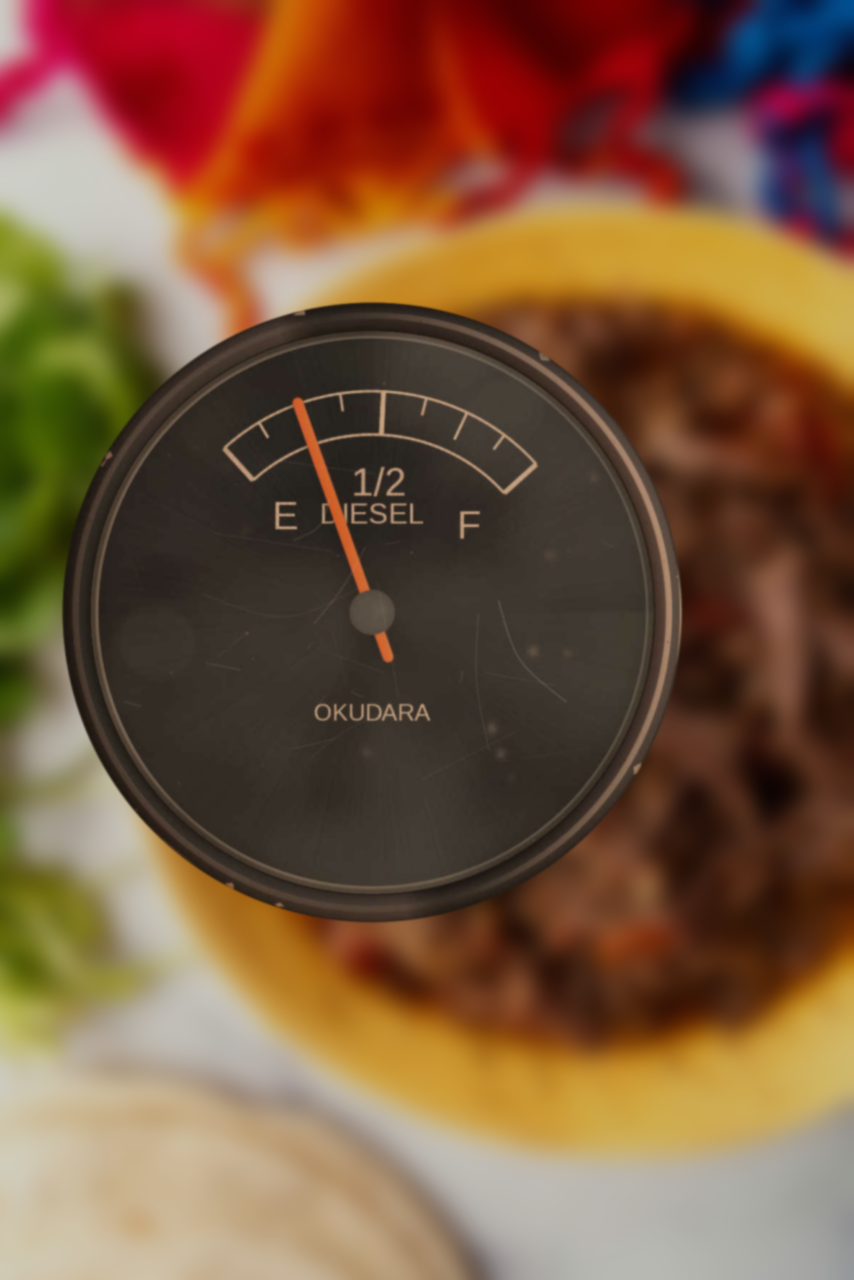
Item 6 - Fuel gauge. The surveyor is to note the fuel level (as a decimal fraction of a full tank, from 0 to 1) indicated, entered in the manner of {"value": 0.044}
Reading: {"value": 0.25}
